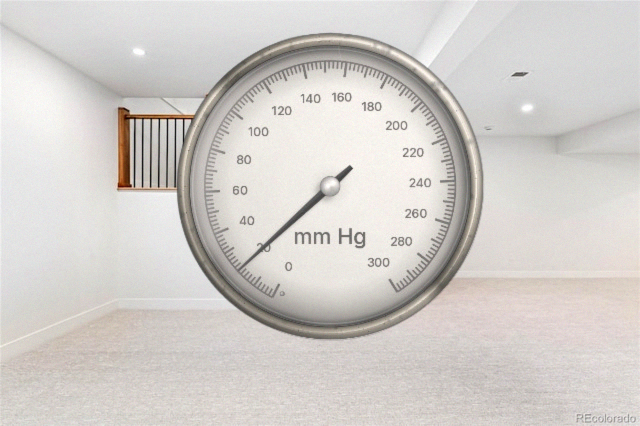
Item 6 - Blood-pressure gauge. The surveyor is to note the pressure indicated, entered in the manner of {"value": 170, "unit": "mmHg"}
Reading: {"value": 20, "unit": "mmHg"}
